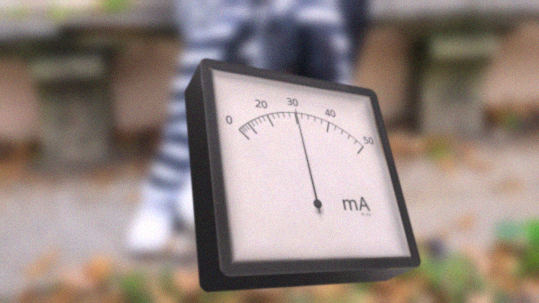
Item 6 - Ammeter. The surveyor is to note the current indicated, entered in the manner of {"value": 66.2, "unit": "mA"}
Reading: {"value": 30, "unit": "mA"}
